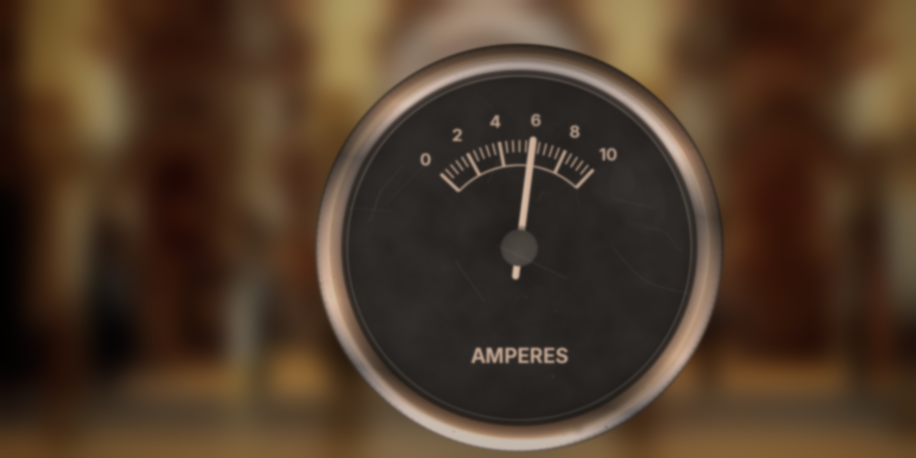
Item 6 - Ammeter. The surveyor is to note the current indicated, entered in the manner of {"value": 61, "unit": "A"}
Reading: {"value": 6, "unit": "A"}
